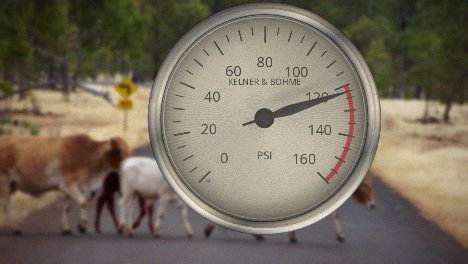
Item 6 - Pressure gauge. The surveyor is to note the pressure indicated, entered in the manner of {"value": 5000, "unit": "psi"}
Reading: {"value": 122.5, "unit": "psi"}
